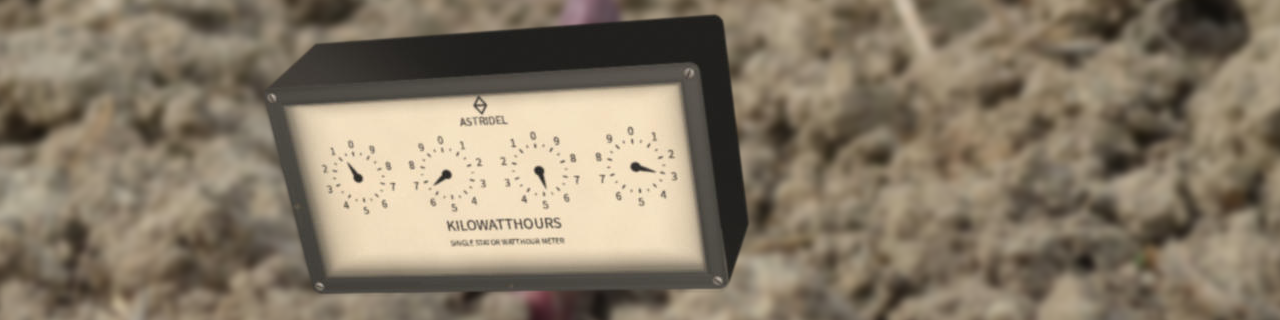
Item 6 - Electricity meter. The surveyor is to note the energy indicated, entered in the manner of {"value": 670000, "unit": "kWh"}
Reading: {"value": 653, "unit": "kWh"}
